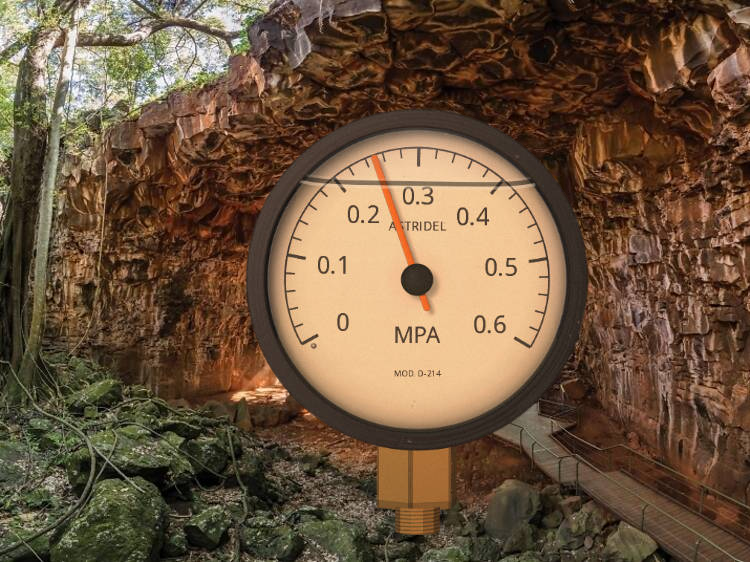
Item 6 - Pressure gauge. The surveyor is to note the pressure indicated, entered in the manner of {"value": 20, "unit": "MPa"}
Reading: {"value": 0.25, "unit": "MPa"}
